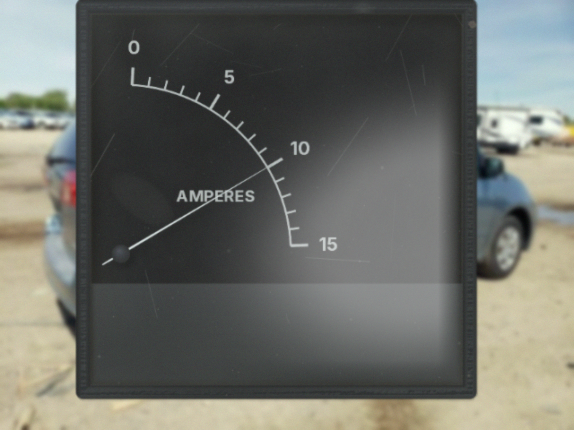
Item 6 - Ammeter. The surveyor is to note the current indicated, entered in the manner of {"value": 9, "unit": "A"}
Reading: {"value": 10, "unit": "A"}
